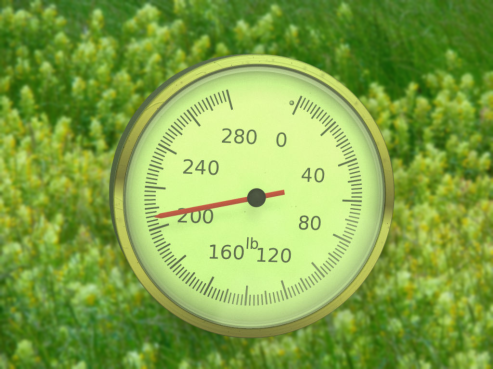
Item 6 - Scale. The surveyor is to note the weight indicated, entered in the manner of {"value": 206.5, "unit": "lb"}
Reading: {"value": 206, "unit": "lb"}
